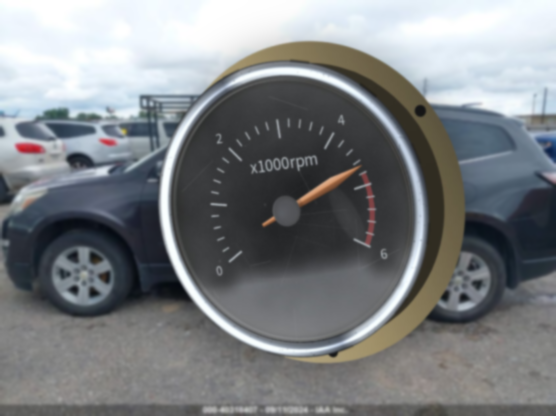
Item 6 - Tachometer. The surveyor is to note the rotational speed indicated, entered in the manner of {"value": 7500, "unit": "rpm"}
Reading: {"value": 4700, "unit": "rpm"}
